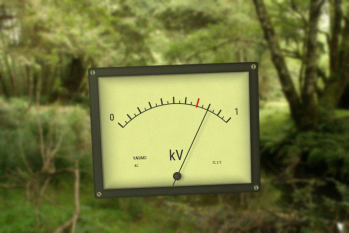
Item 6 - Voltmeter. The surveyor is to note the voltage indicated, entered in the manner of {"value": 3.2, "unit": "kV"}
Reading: {"value": 0.8, "unit": "kV"}
